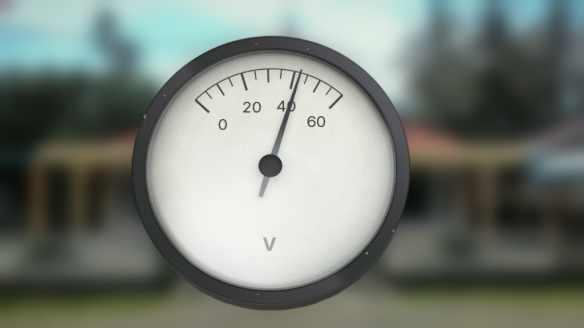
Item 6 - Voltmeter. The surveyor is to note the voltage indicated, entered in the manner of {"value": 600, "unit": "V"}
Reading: {"value": 42.5, "unit": "V"}
